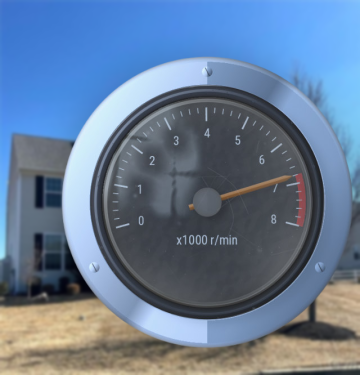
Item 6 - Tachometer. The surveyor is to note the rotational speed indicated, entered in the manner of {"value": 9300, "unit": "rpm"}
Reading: {"value": 6800, "unit": "rpm"}
